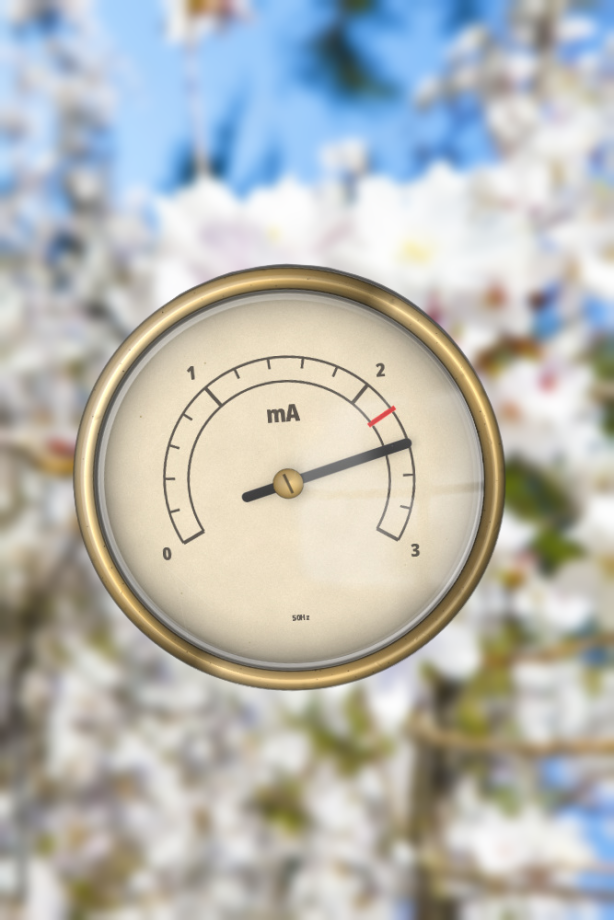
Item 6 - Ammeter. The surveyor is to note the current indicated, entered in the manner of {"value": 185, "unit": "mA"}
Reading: {"value": 2.4, "unit": "mA"}
